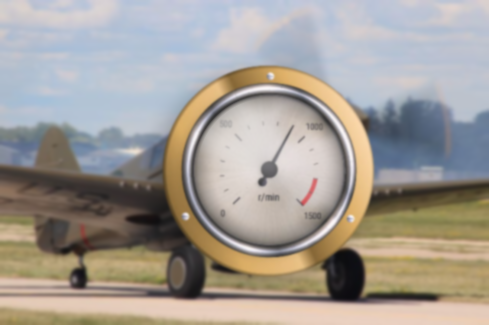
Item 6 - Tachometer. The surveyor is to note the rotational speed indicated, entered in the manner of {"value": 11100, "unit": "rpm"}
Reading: {"value": 900, "unit": "rpm"}
